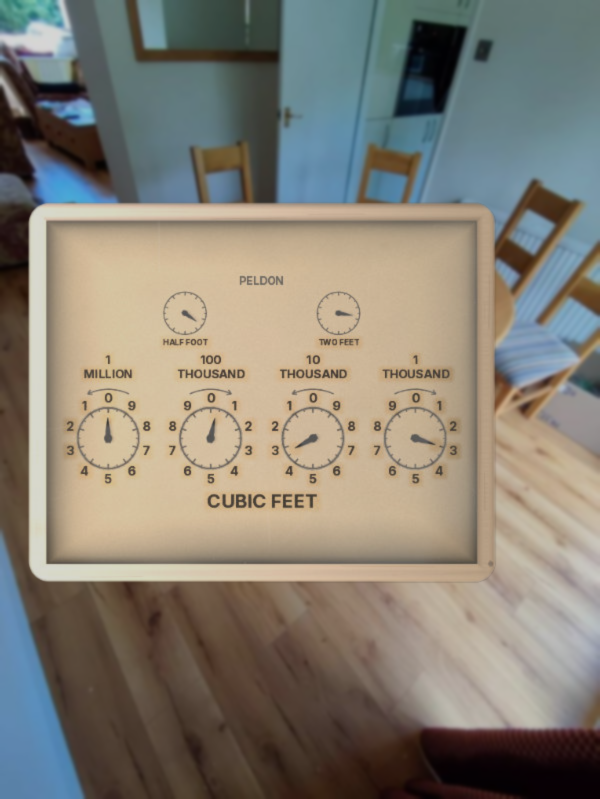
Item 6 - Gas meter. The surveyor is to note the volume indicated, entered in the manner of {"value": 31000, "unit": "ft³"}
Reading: {"value": 3300, "unit": "ft³"}
